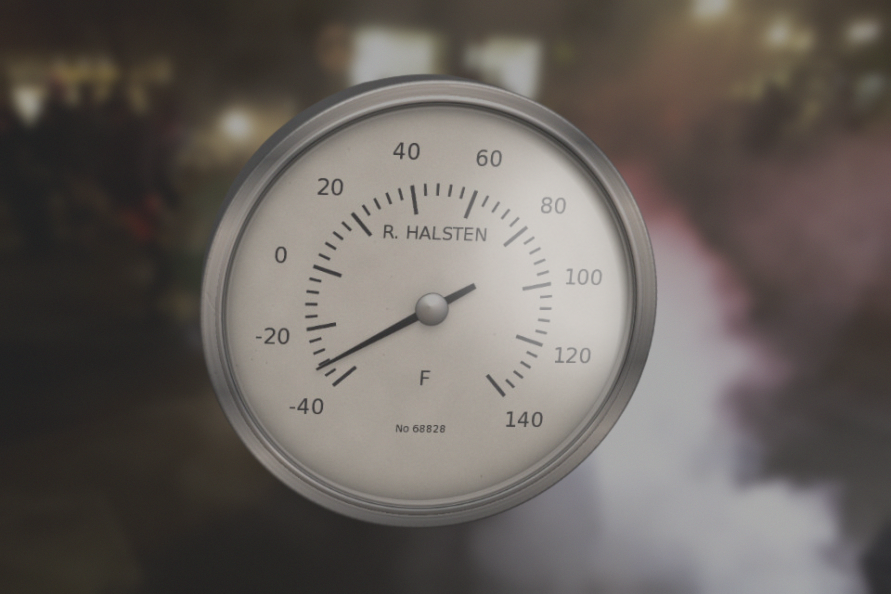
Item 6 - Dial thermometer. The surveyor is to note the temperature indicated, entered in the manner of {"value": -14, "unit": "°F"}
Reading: {"value": -32, "unit": "°F"}
